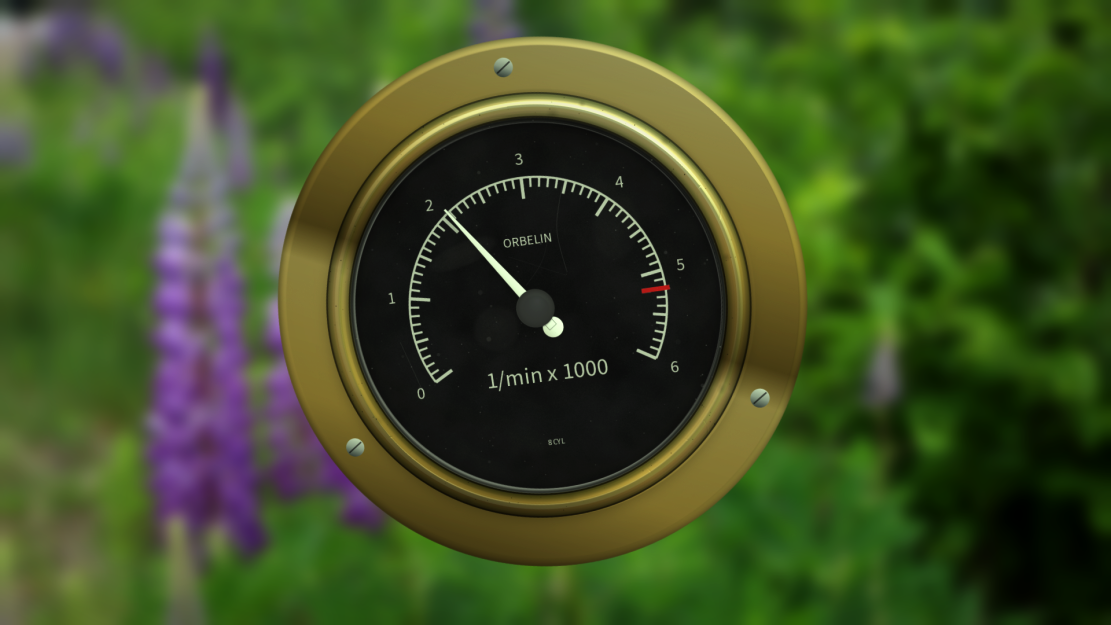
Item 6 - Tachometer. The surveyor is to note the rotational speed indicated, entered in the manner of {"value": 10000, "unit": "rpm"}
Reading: {"value": 2100, "unit": "rpm"}
